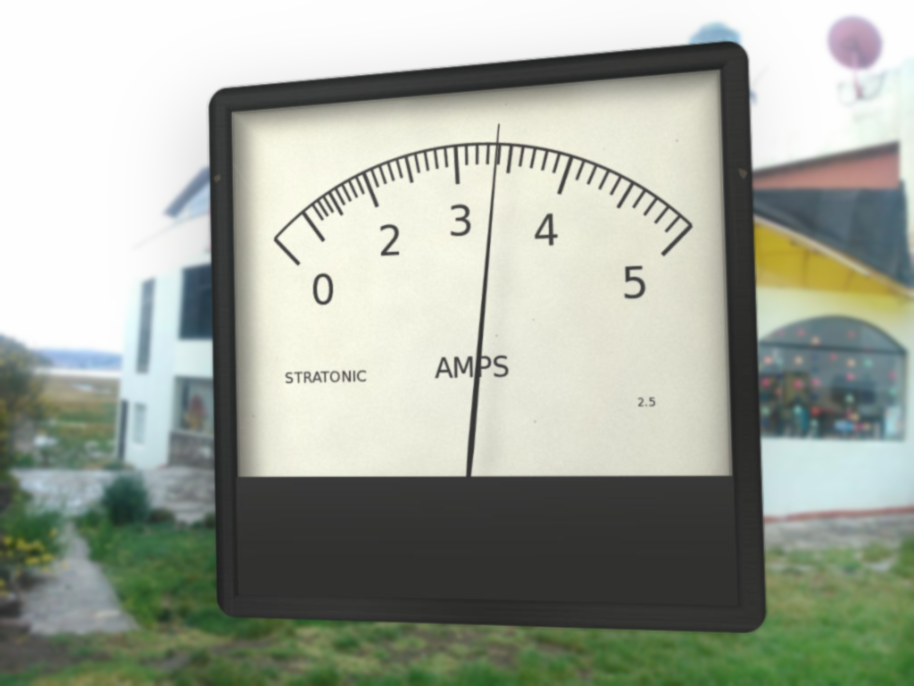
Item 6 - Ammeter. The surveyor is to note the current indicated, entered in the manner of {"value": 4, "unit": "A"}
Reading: {"value": 3.4, "unit": "A"}
